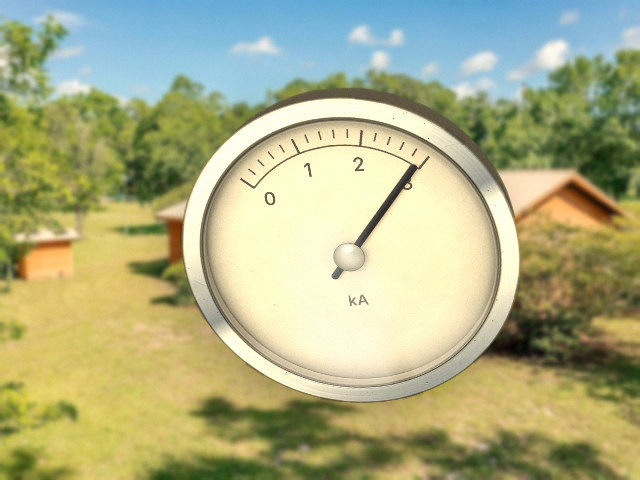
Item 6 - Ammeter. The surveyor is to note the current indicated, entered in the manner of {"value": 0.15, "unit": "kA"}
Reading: {"value": 2.9, "unit": "kA"}
